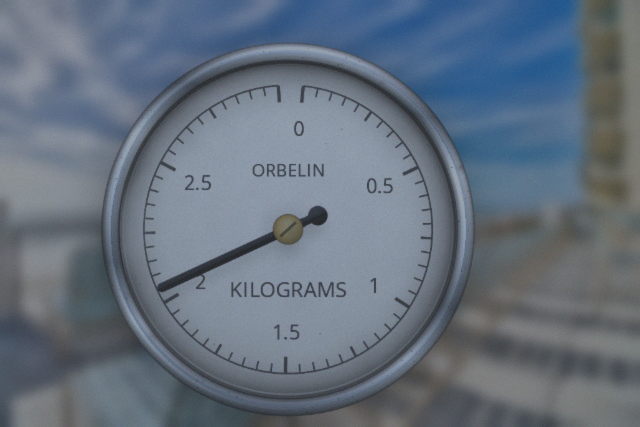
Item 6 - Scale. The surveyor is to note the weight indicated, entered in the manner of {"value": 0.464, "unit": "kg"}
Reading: {"value": 2.05, "unit": "kg"}
